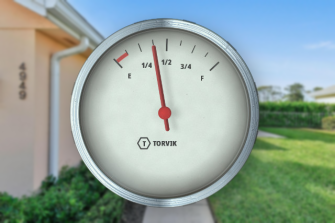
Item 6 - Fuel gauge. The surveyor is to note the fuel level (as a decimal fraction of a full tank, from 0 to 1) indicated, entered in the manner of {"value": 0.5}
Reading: {"value": 0.375}
